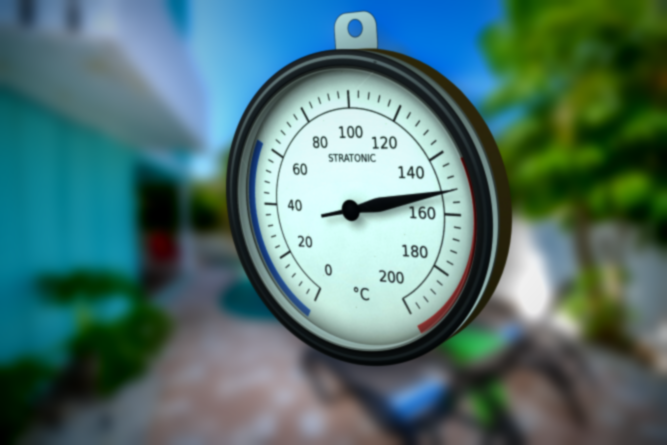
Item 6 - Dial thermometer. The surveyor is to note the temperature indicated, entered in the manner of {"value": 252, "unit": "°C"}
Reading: {"value": 152, "unit": "°C"}
